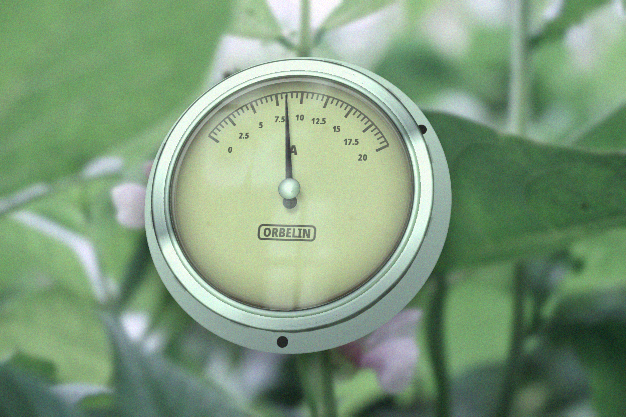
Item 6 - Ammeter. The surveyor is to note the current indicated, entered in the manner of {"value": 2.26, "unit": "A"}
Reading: {"value": 8.5, "unit": "A"}
